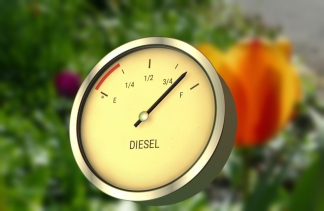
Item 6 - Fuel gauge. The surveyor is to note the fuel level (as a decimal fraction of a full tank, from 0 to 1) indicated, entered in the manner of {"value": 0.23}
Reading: {"value": 0.875}
